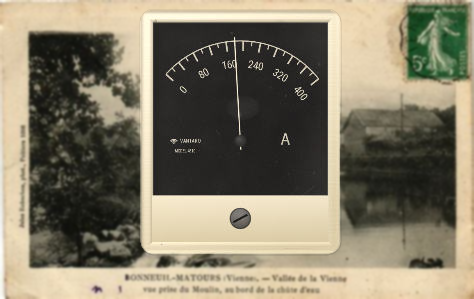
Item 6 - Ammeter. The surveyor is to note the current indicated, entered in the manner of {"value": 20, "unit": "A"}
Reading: {"value": 180, "unit": "A"}
